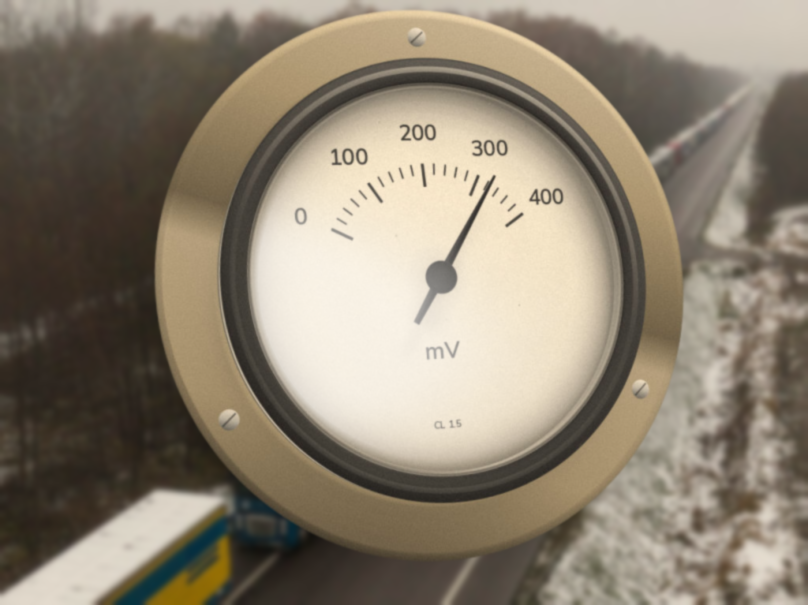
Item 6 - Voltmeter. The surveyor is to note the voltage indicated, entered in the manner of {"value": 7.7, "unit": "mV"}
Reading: {"value": 320, "unit": "mV"}
